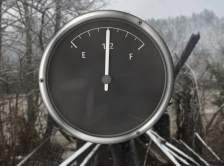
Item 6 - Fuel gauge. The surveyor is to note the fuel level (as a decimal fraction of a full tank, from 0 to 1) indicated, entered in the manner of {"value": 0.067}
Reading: {"value": 0.5}
